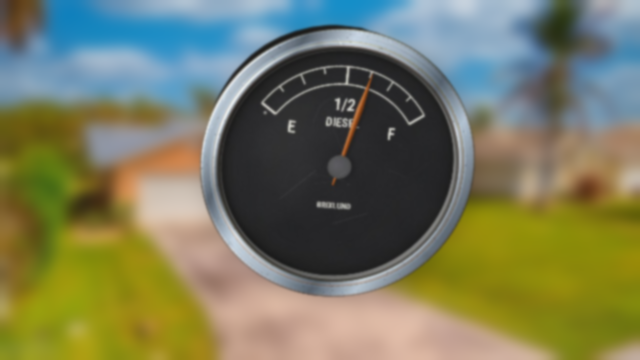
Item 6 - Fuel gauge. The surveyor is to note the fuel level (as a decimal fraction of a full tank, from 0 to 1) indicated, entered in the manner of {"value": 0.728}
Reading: {"value": 0.625}
